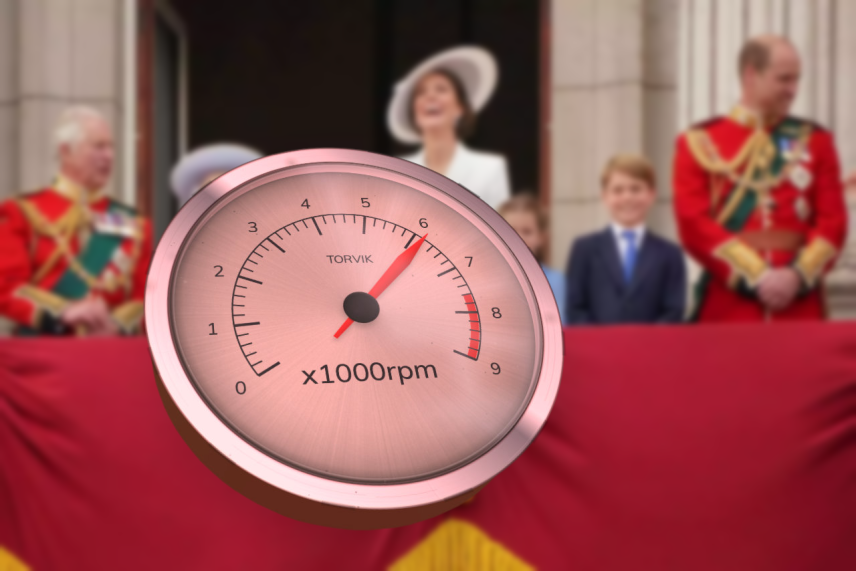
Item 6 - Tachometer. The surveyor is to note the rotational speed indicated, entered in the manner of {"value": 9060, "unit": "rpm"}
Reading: {"value": 6200, "unit": "rpm"}
